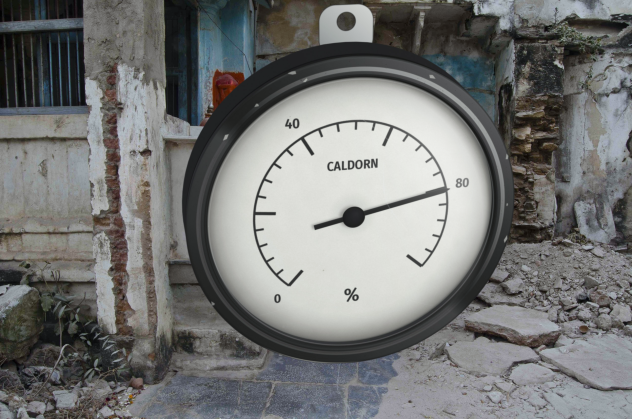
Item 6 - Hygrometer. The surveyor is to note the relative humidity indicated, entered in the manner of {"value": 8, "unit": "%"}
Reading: {"value": 80, "unit": "%"}
